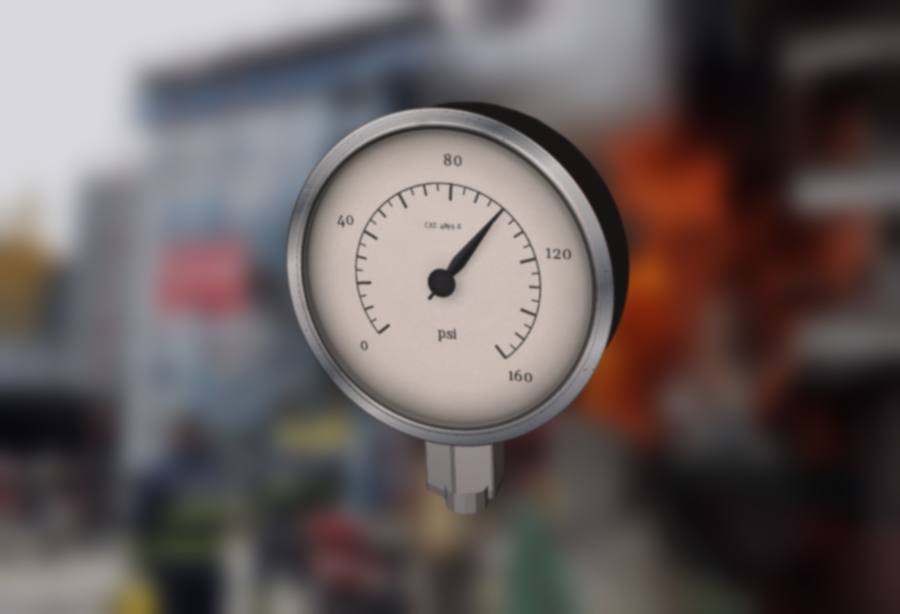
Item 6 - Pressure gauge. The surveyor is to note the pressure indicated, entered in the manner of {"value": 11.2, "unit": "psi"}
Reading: {"value": 100, "unit": "psi"}
